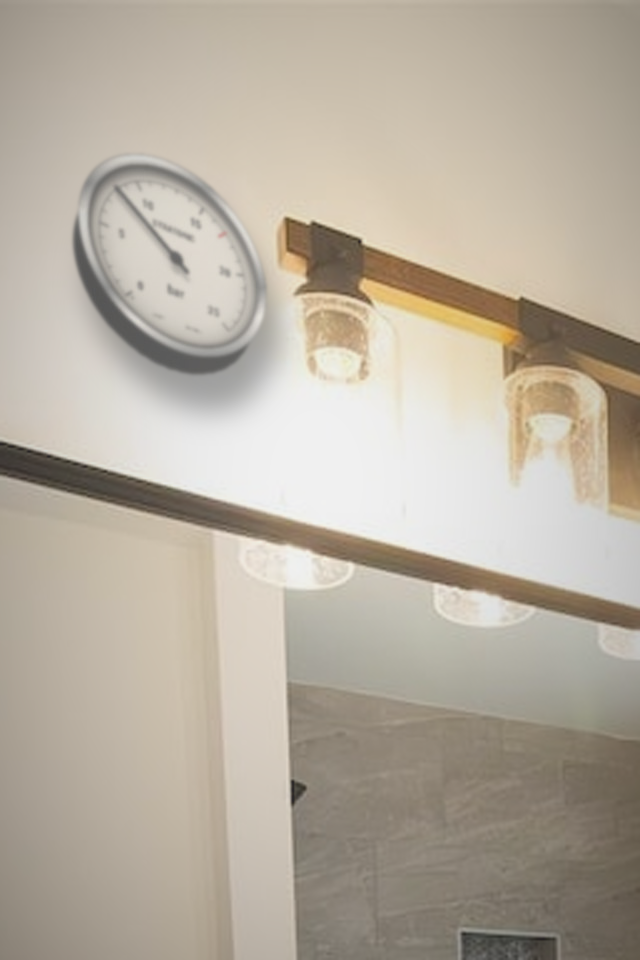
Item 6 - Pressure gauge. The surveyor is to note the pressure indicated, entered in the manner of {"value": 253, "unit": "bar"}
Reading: {"value": 8, "unit": "bar"}
